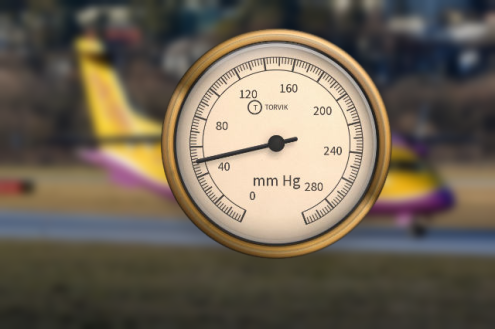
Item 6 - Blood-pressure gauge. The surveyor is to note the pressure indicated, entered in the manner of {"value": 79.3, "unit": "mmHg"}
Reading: {"value": 50, "unit": "mmHg"}
